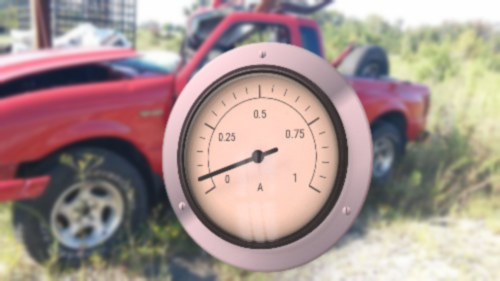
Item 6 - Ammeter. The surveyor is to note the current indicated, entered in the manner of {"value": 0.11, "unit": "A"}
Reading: {"value": 0.05, "unit": "A"}
